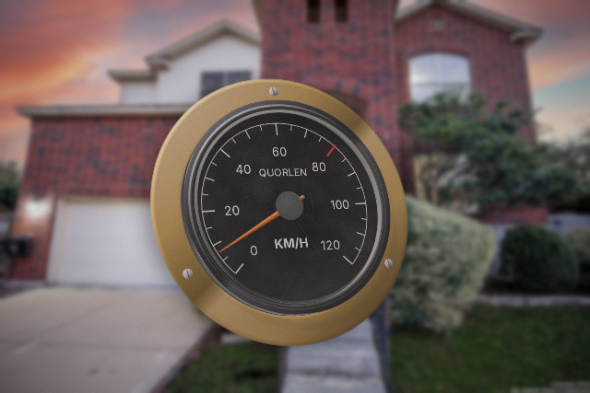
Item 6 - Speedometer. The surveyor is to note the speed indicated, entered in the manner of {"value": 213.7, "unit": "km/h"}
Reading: {"value": 7.5, "unit": "km/h"}
